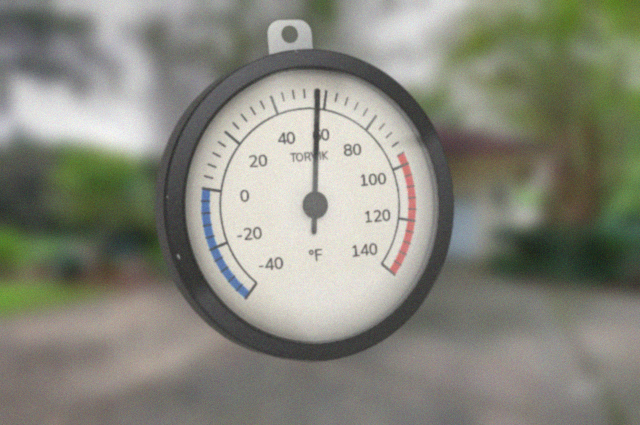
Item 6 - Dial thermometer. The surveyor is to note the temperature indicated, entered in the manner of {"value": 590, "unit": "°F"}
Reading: {"value": 56, "unit": "°F"}
